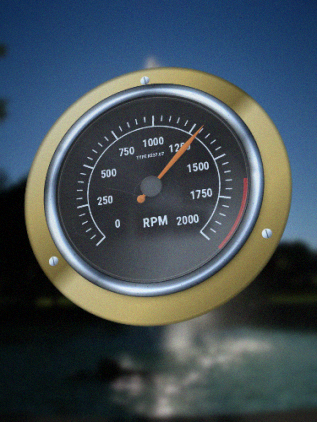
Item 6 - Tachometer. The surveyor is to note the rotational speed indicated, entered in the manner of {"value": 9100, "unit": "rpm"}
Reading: {"value": 1300, "unit": "rpm"}
